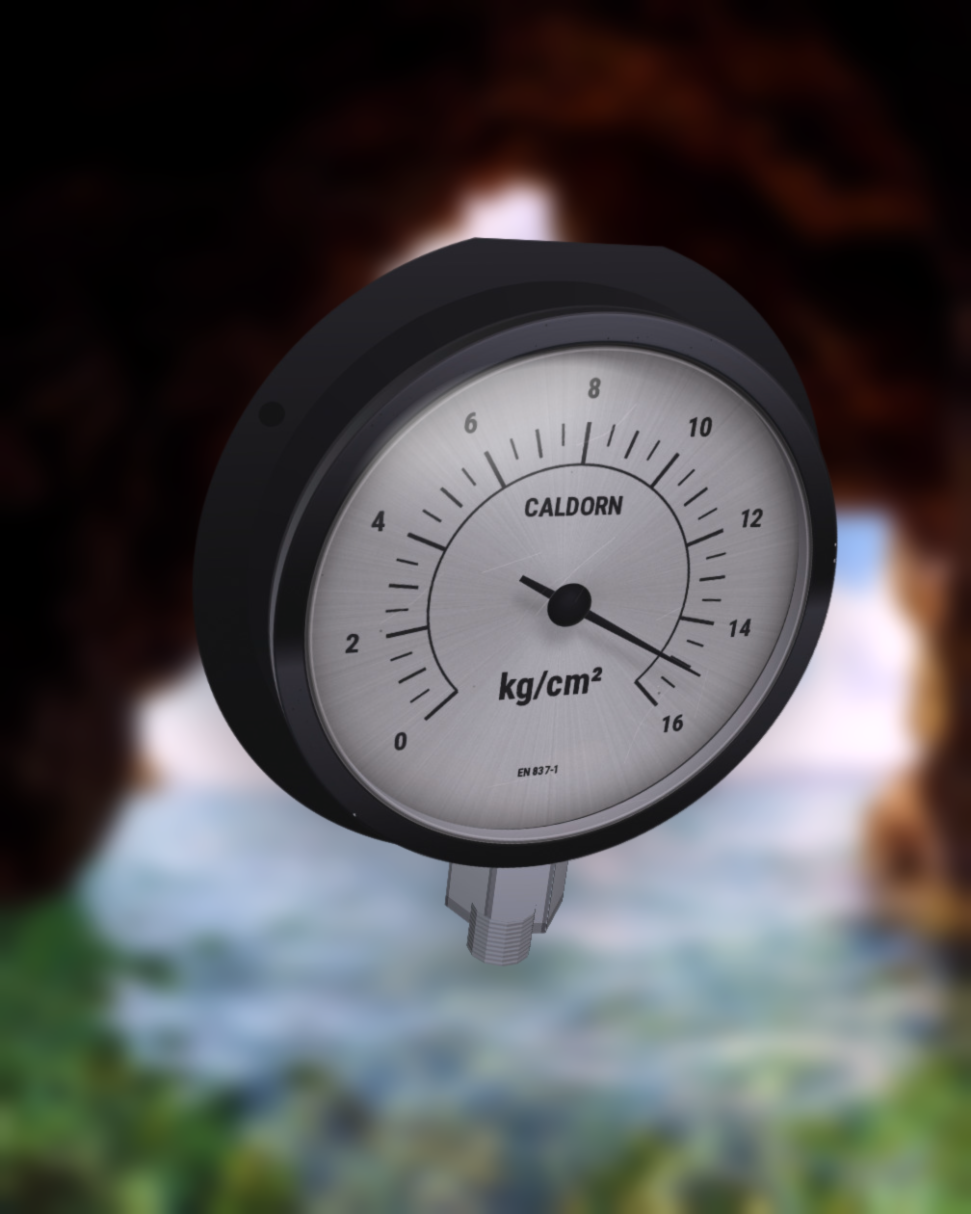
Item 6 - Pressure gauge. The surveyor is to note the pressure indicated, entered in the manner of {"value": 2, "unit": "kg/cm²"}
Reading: {"value": 15, "unit": "kg/cm²"}
